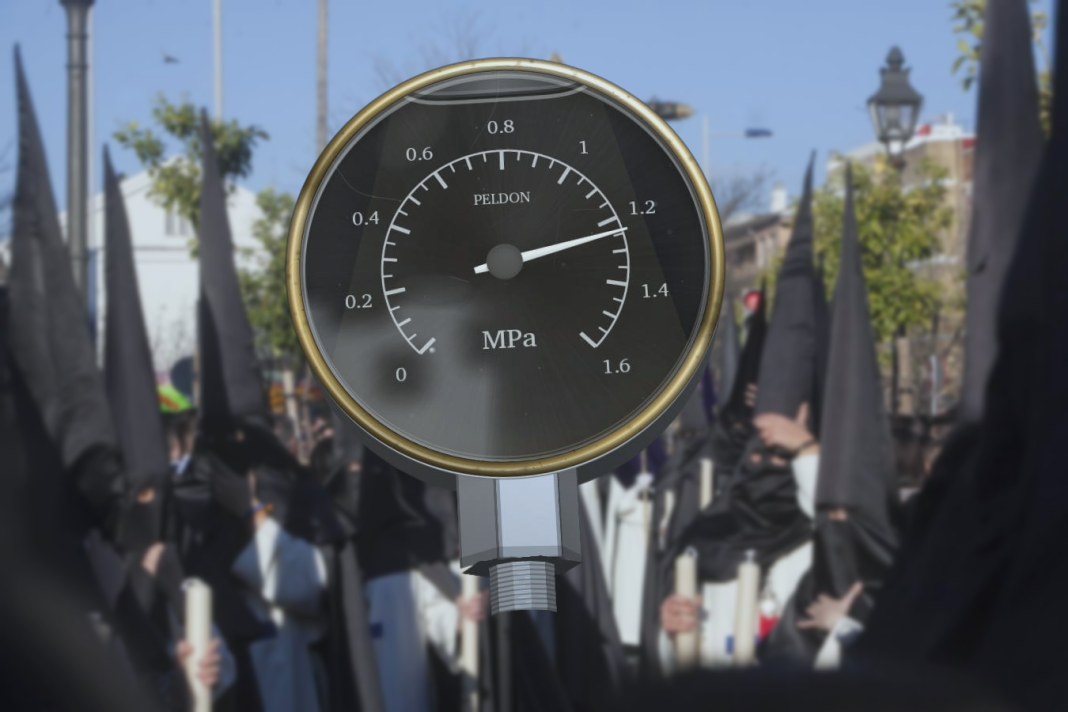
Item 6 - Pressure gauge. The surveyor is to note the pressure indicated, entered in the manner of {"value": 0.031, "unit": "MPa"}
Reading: {"value": 1.25, "unit": "MPa"}
